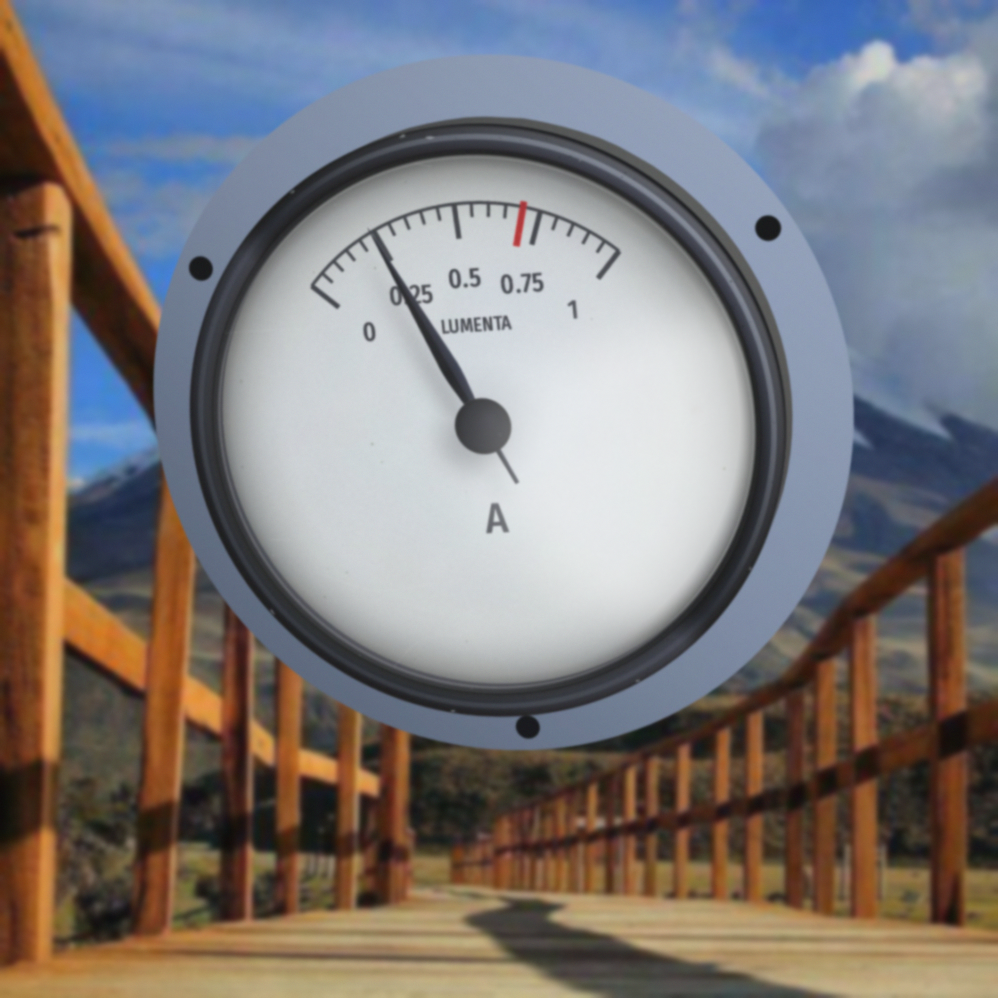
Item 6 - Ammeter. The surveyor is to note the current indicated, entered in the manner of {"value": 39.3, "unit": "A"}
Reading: {"value": 0.25, "unit": "A"}
